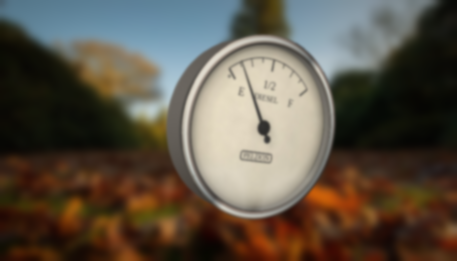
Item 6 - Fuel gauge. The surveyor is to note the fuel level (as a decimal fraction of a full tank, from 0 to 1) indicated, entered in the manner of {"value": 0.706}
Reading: {"value": 0.125}
